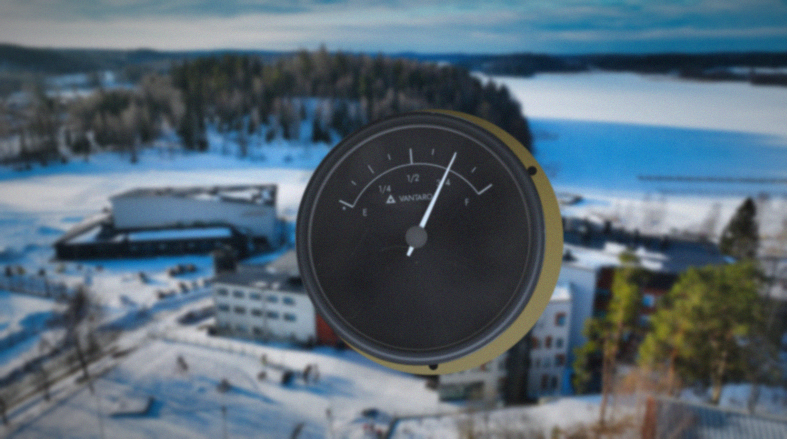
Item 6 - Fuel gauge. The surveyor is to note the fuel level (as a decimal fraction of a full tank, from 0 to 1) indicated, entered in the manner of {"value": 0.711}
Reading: {"value": 0.75}
